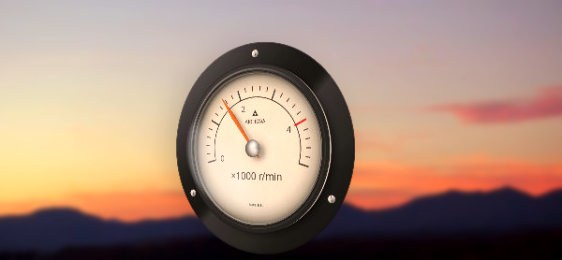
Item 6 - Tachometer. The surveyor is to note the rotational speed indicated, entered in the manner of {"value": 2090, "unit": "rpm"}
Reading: {"value": 1600, "unit": "rpm"}
